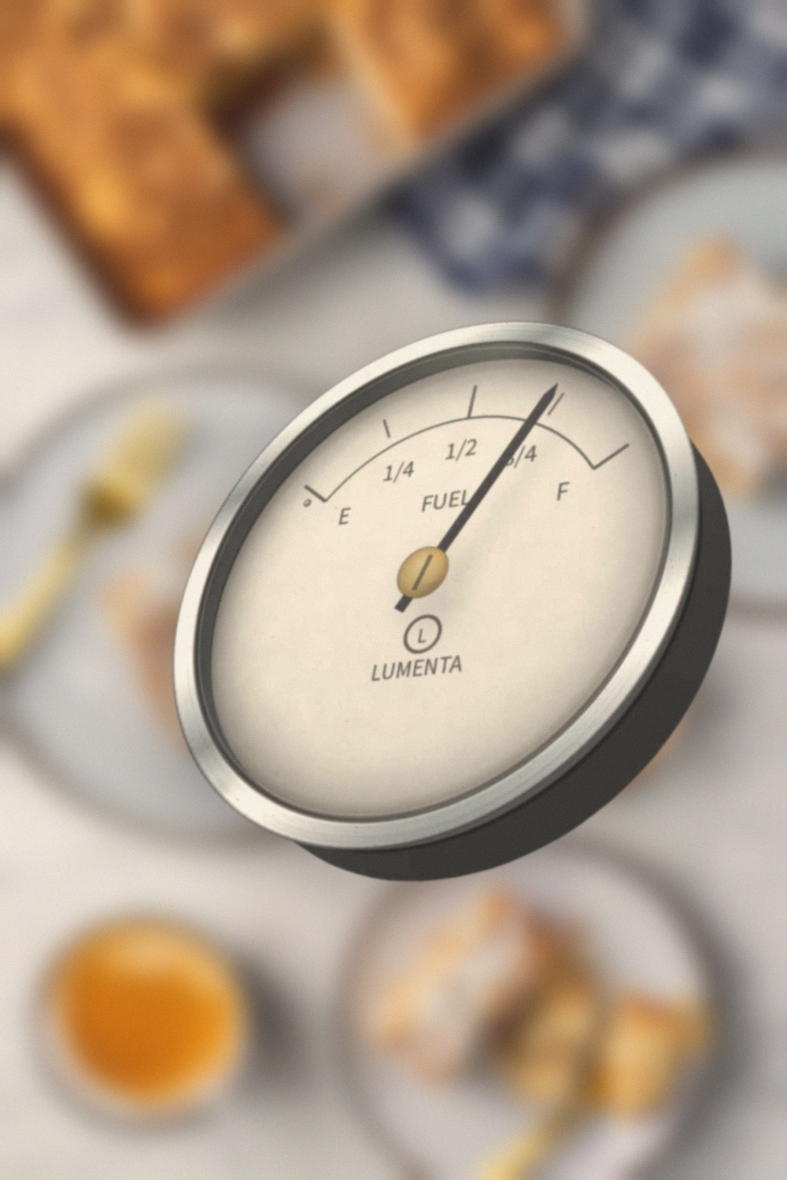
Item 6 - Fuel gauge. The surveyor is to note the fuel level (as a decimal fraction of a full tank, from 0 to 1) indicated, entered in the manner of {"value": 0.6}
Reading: {"value": 0.75}
